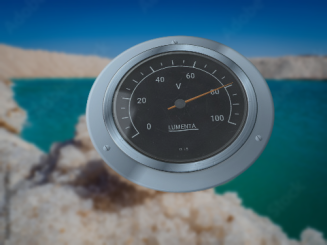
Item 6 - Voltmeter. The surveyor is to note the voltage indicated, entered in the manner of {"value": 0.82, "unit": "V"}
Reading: {"value": 80, "unit": "V"}
